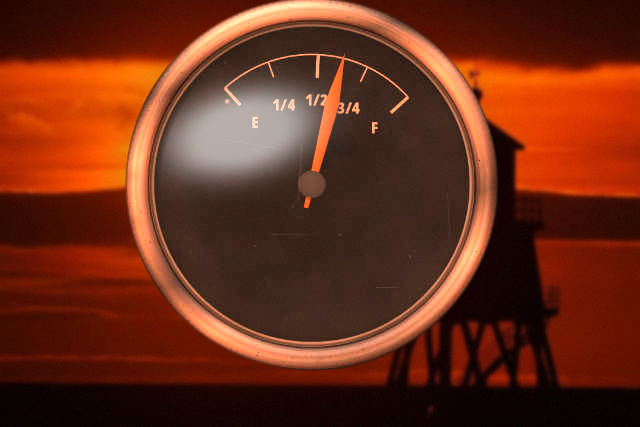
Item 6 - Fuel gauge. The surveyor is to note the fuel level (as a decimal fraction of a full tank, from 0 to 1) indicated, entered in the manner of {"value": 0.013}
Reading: {"value": 0.625}
